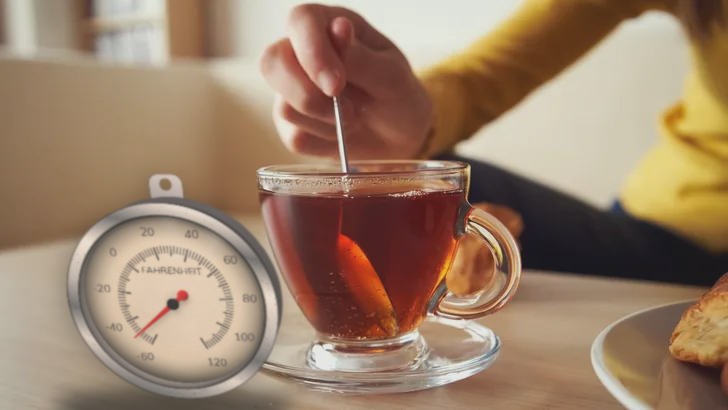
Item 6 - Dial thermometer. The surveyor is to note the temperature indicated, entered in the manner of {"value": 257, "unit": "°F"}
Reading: {"value": -50, "unit": "°F"}
